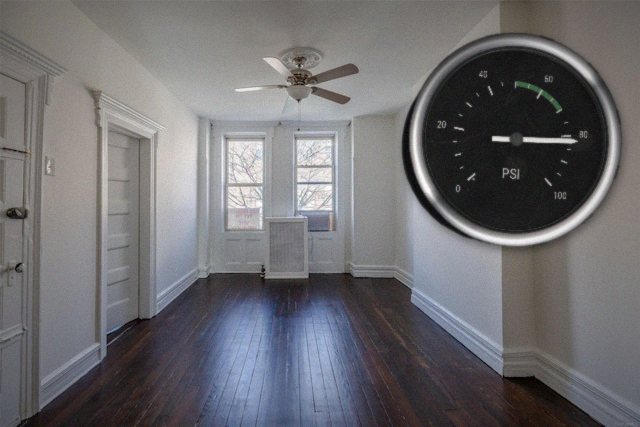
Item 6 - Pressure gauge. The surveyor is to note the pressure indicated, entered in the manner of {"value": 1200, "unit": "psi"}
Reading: {"value": 82.5, "unit": "psi"}
